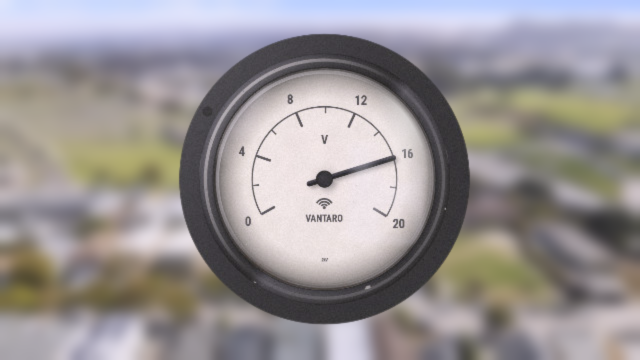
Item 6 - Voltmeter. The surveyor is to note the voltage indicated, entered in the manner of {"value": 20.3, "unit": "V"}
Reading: {"value": 16, "unit": "V"}
